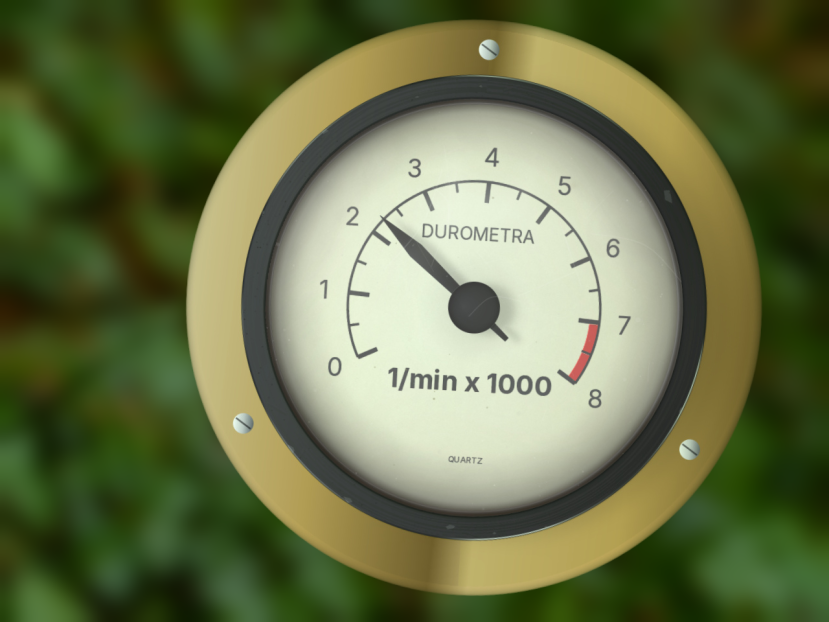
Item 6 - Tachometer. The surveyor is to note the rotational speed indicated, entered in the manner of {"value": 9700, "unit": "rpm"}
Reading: {"value": 2250, "unit": "rpm"}
